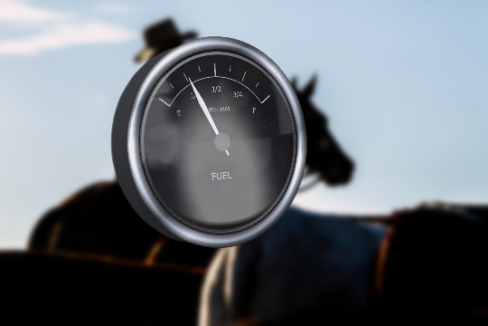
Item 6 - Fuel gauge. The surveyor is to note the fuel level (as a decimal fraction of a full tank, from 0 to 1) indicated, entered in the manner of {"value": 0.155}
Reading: {"value": 0.25}
